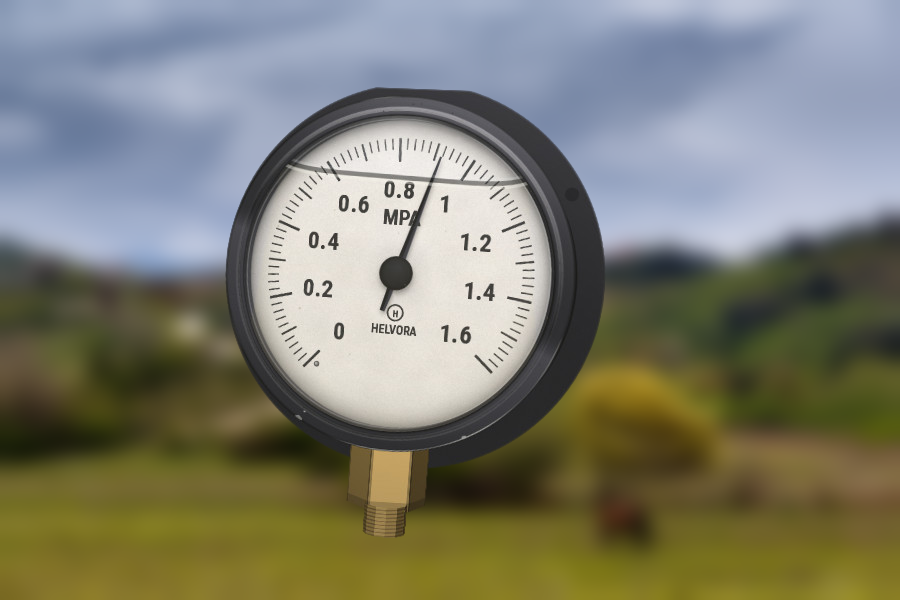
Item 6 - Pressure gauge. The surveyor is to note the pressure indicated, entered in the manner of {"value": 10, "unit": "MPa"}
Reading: {"value": 0.92, "unit": "MPa"}
